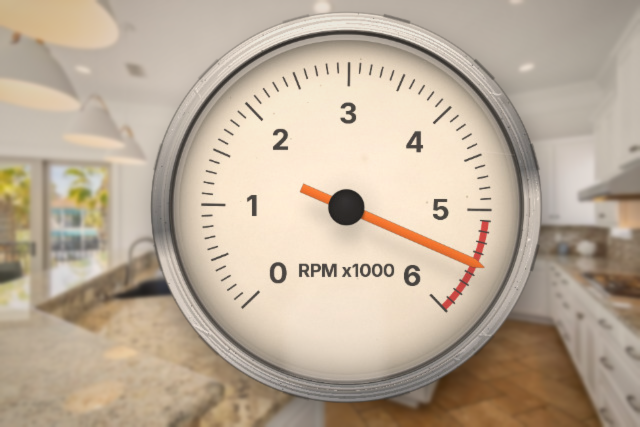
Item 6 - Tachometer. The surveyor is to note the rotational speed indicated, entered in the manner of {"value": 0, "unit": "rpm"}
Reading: {"value": 5500, "unit": "rpm"}
